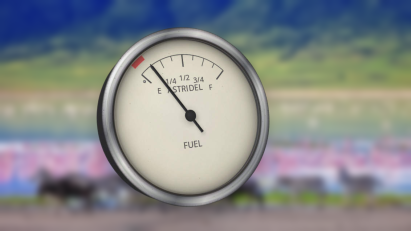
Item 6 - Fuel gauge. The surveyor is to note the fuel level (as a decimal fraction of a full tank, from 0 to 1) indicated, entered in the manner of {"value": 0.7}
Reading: {"value": 0.125}
